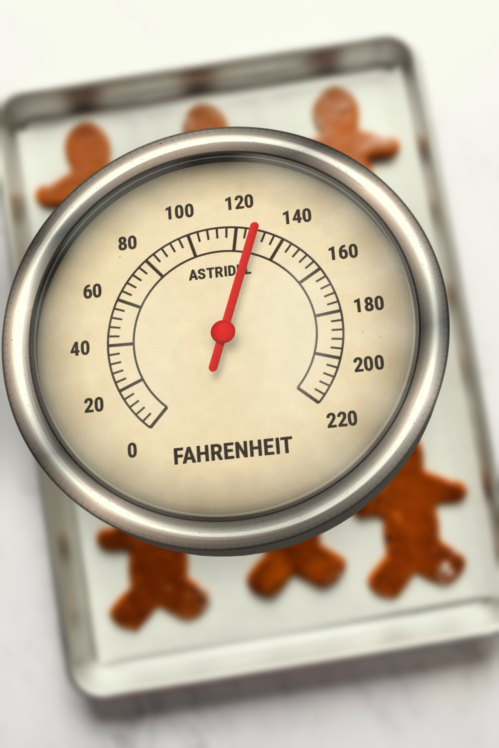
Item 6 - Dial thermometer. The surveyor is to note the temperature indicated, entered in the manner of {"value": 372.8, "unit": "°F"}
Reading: {"value": 128, "unit": "°F"}
